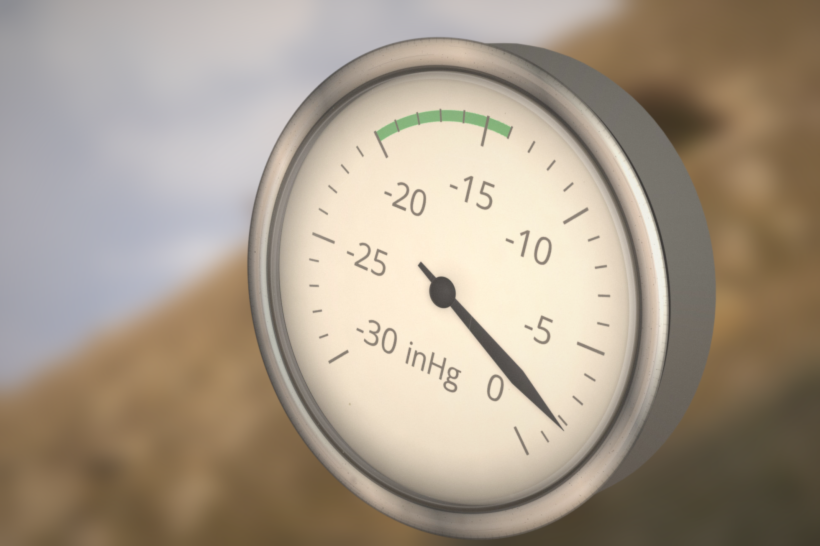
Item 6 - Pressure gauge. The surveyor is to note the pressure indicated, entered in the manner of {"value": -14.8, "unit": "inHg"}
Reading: {"value": -2, "unit": "inHg"}
